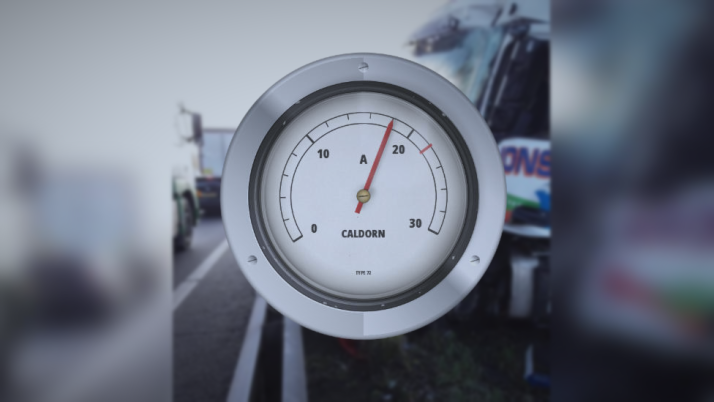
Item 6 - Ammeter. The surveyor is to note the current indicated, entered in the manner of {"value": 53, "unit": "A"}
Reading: {"value": 18, "unit": "A"}
